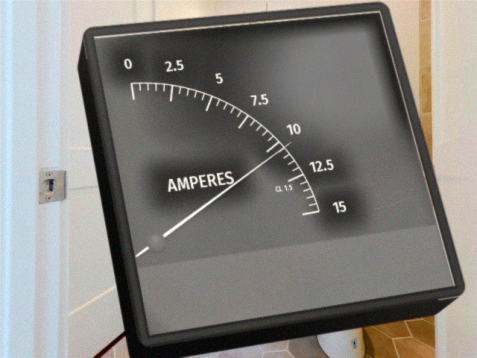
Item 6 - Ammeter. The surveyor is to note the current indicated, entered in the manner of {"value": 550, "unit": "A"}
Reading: {"value": 10.5, "unit": "A"}
